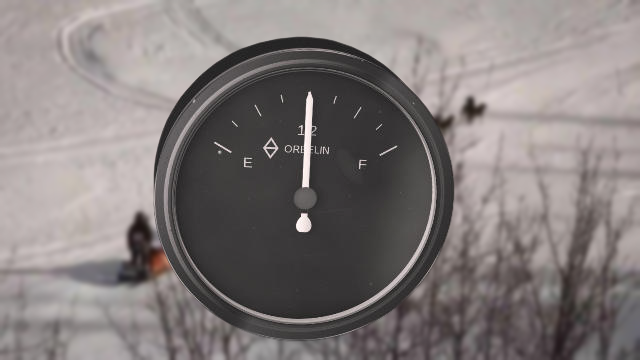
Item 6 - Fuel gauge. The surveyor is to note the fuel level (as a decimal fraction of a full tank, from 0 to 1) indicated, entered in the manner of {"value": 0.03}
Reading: {"value": 0.5}
